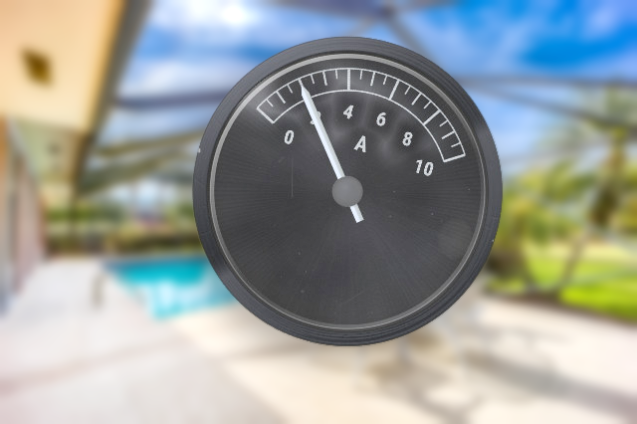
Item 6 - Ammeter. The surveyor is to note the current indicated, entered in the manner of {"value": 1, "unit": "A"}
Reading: {"value": 2, "unit": "A"}
